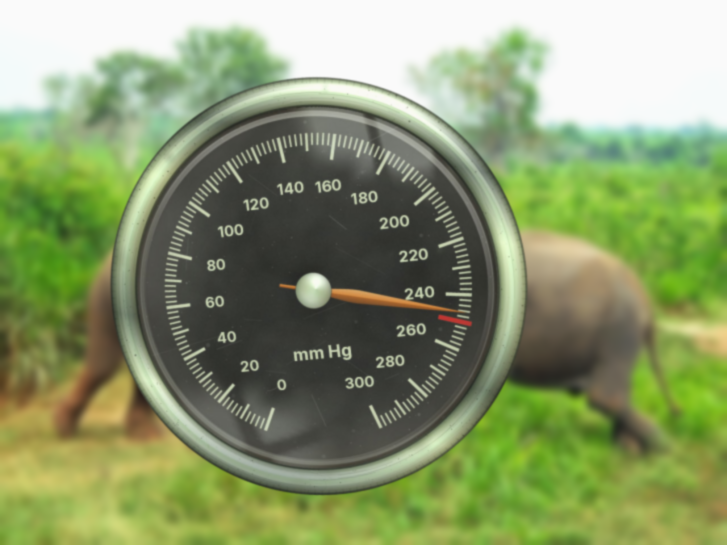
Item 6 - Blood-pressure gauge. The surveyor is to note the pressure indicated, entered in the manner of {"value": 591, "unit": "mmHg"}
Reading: {"value": 246, "unit": "mmHg"}
